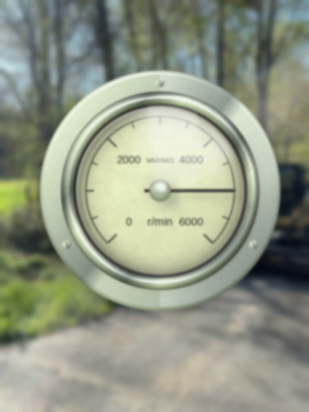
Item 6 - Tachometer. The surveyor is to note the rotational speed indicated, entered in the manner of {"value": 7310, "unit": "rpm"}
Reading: {"value": 5000, "unit": "rpm"}
